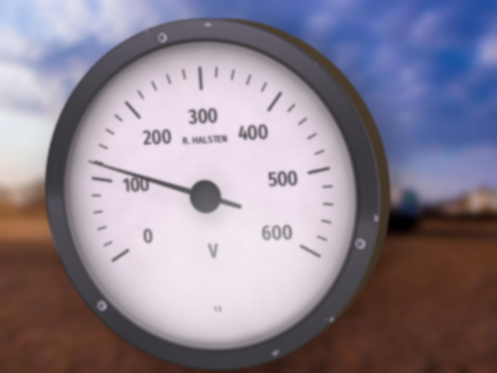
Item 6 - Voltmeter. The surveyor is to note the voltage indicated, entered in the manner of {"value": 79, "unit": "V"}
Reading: {"value": 120, "unit": "V"}
